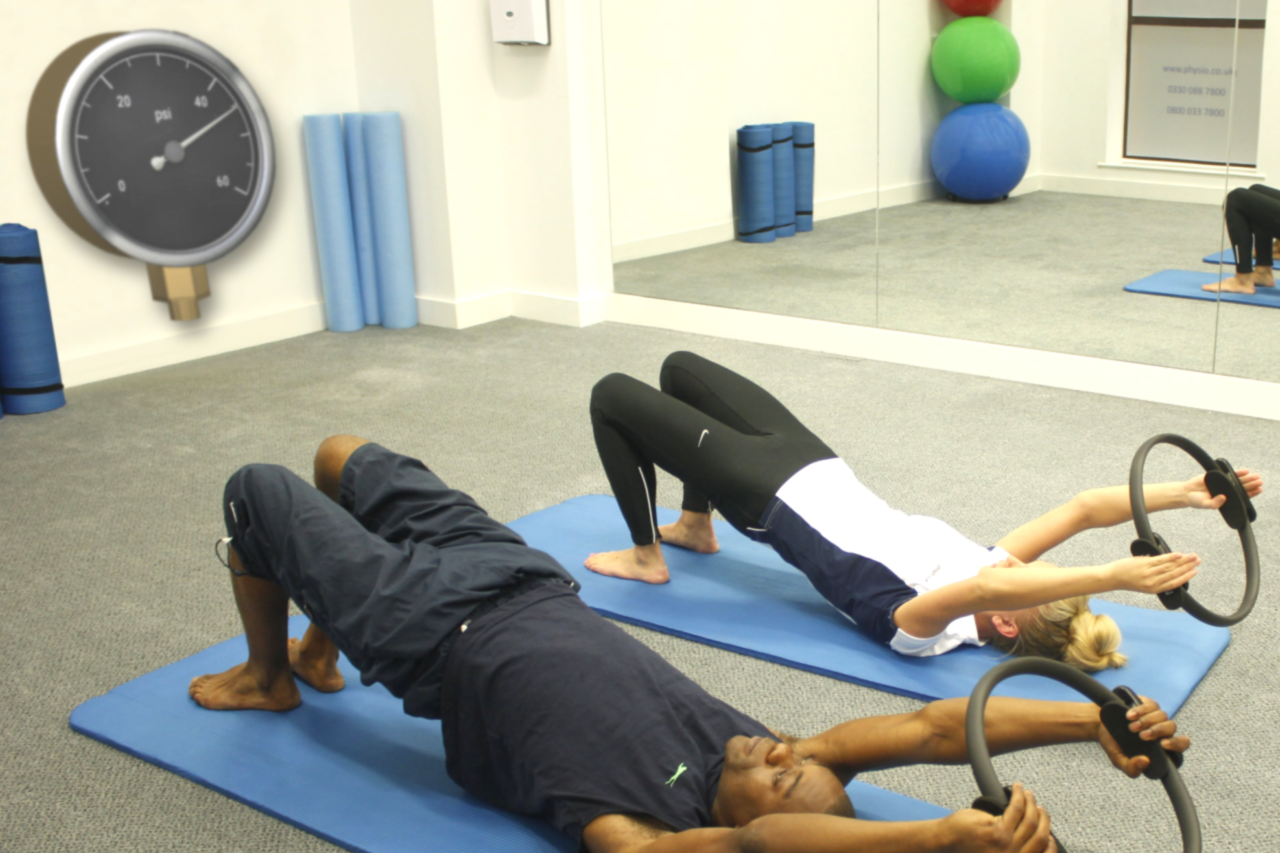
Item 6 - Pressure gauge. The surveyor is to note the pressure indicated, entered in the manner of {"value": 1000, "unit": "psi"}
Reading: {"value": 45, "unit": "psi"}
